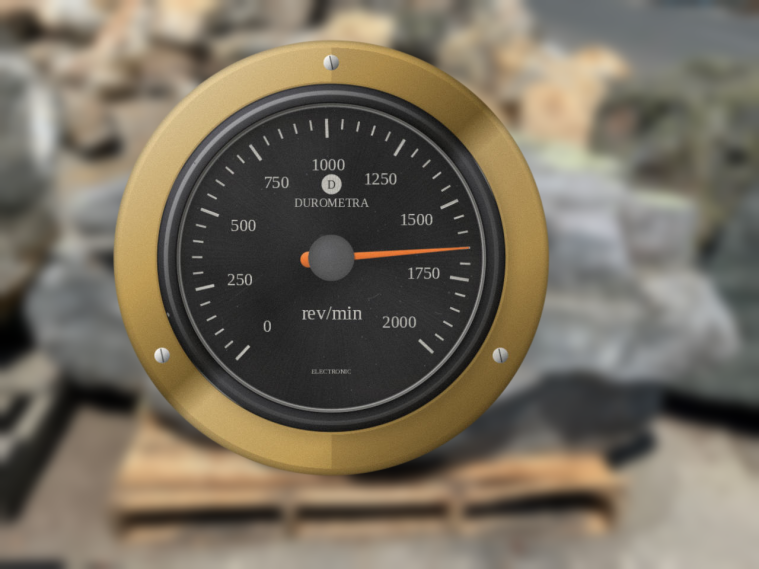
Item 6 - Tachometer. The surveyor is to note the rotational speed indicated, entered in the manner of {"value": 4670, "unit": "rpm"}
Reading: {"value": 1650, "unit": "rpm"}
